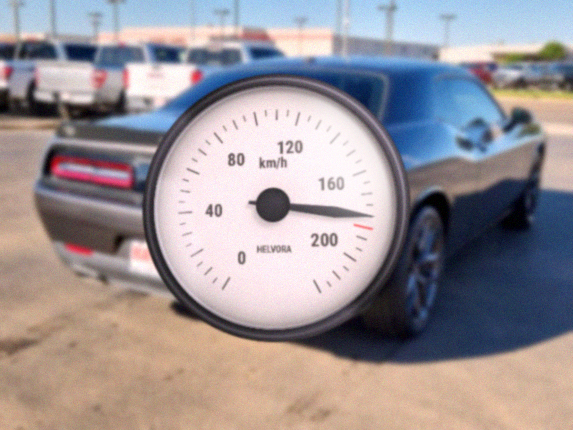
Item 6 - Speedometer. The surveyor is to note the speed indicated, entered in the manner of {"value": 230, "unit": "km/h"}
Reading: {"value": 180, "unit": "km/h"}
